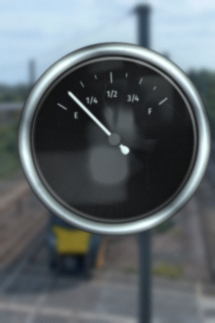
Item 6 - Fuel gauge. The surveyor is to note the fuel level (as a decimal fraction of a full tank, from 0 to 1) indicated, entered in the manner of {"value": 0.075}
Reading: {"value": 0.125}
